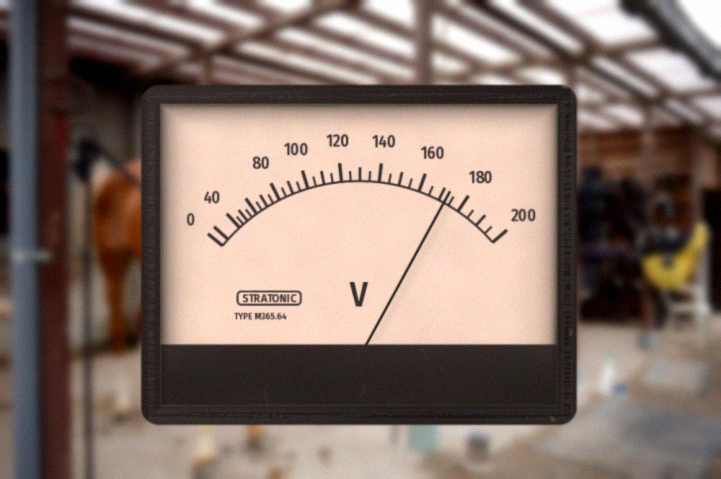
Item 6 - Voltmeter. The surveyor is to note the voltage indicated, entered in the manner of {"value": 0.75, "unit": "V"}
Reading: {"value": 172.5, "unit": "V"}
